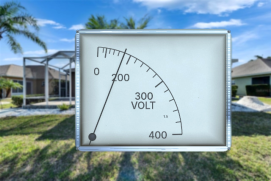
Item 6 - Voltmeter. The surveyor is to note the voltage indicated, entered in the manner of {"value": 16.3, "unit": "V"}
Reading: {"value": 180, "unit": "V"}
